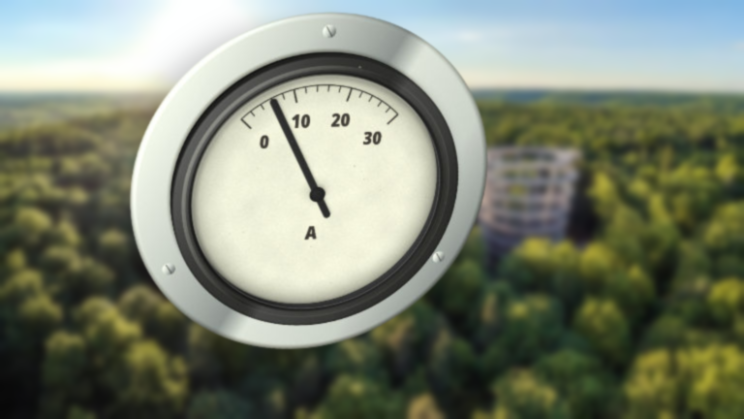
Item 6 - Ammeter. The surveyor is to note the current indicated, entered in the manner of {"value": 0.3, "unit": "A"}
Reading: {"value": 6, "unit": "A"}
